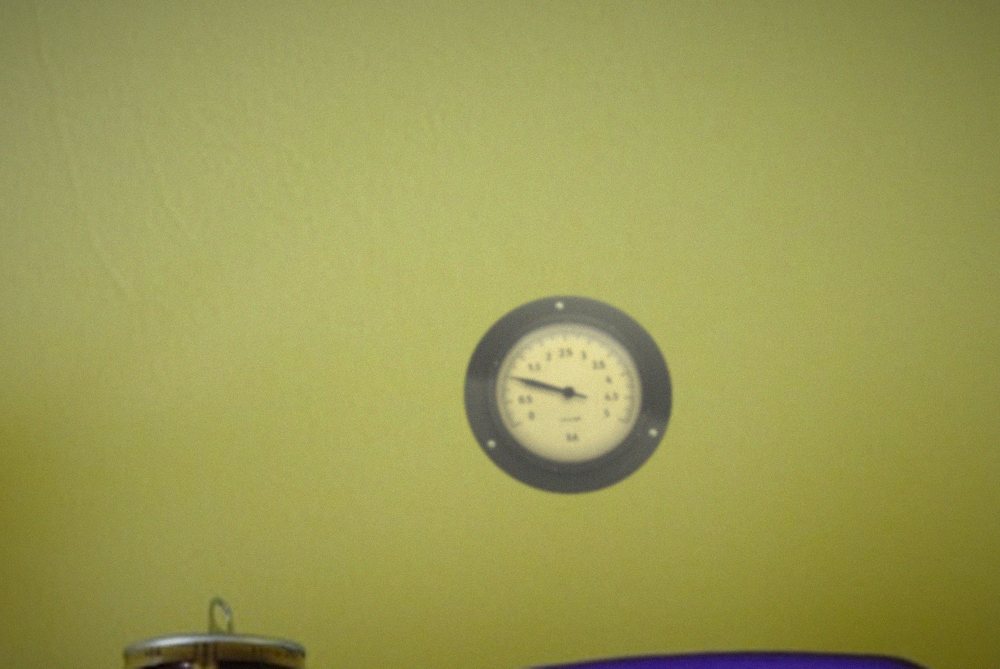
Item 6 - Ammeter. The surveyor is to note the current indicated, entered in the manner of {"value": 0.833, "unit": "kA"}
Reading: {"value": 1, "unit": "kA"}
